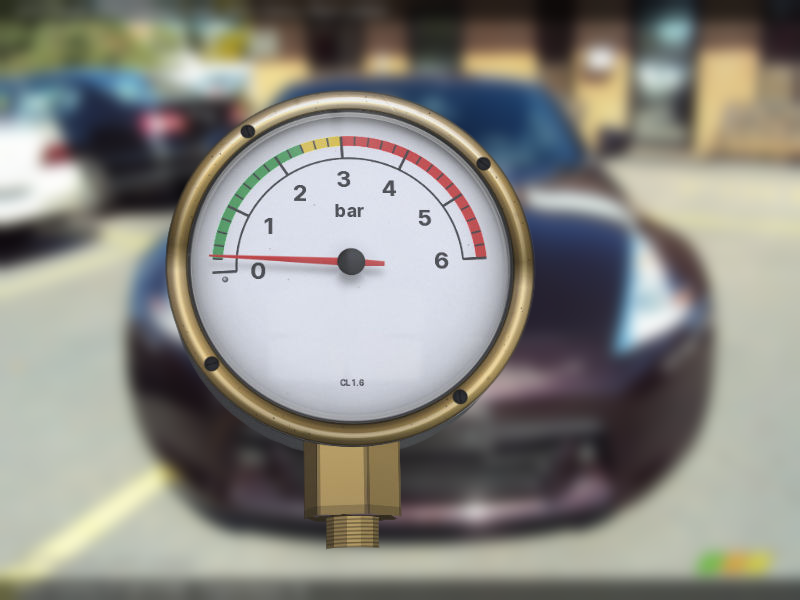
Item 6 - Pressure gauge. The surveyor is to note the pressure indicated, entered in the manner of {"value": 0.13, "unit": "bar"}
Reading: {"value": 0.2, "unit": "bar"}
